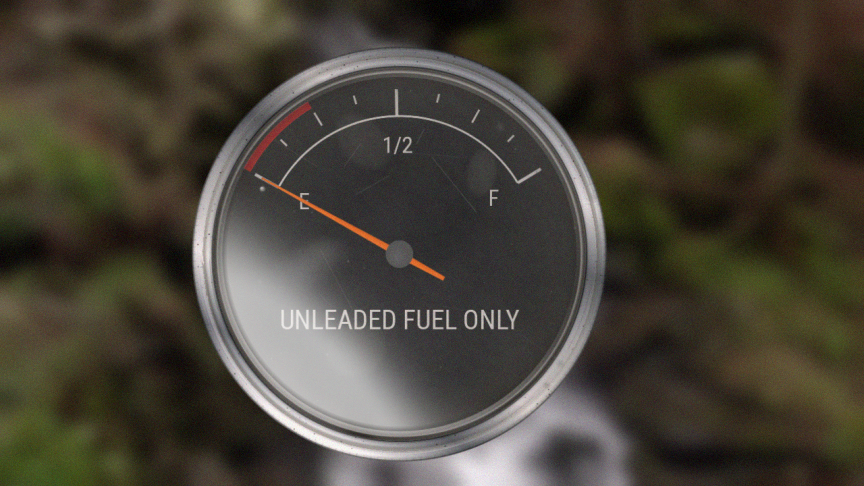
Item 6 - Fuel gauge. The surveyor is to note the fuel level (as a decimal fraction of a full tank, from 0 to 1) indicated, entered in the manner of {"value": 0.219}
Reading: {"value": 0}
